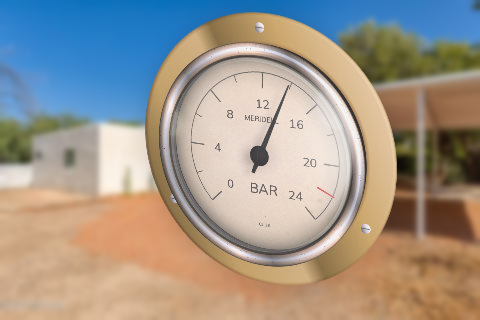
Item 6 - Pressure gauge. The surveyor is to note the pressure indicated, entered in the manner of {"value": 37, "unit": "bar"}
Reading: {"value": 14, "unit": "bar"}
